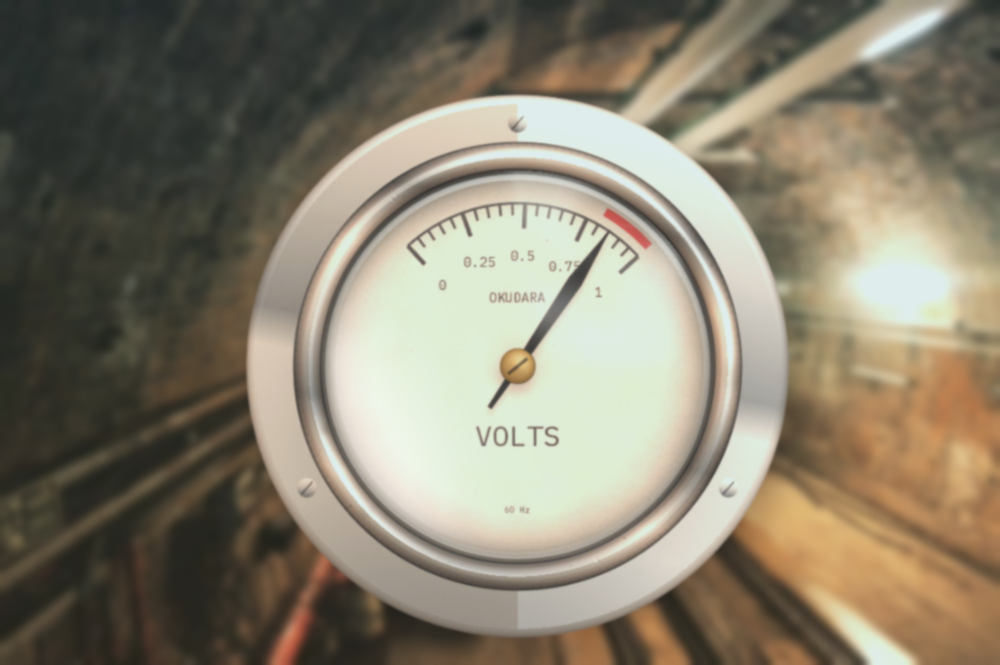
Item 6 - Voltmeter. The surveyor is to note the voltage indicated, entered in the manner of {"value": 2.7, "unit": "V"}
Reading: {"value": 0.85, "unit": "V"}
